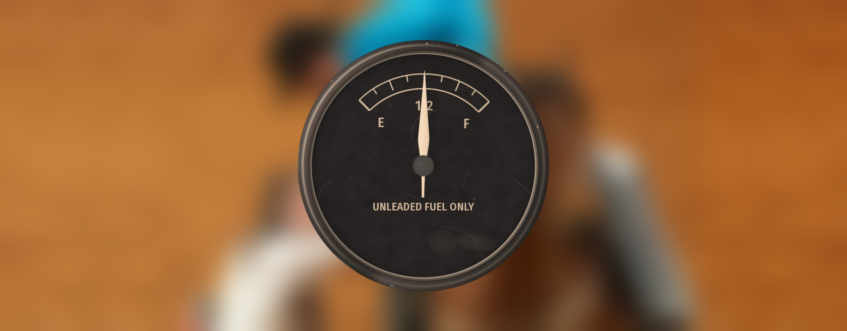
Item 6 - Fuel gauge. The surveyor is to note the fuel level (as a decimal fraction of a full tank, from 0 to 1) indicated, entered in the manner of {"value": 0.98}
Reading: {"value": 0.5}
